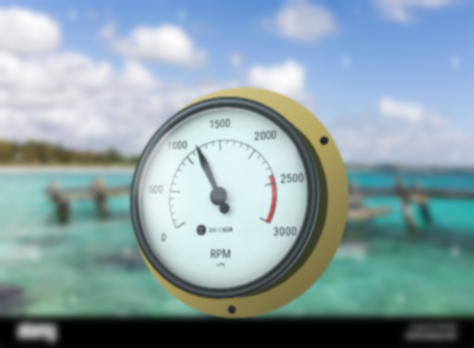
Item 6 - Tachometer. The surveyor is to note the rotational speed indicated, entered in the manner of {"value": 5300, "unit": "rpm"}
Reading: {"value": 1200, "unit": "rpm"}
